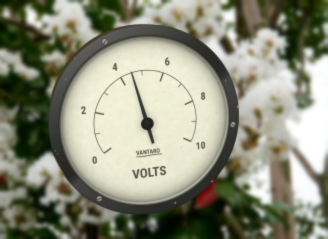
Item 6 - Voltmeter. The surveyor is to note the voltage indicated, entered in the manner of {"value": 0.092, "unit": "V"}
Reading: {"value": 4.5, "unit": "V"}
